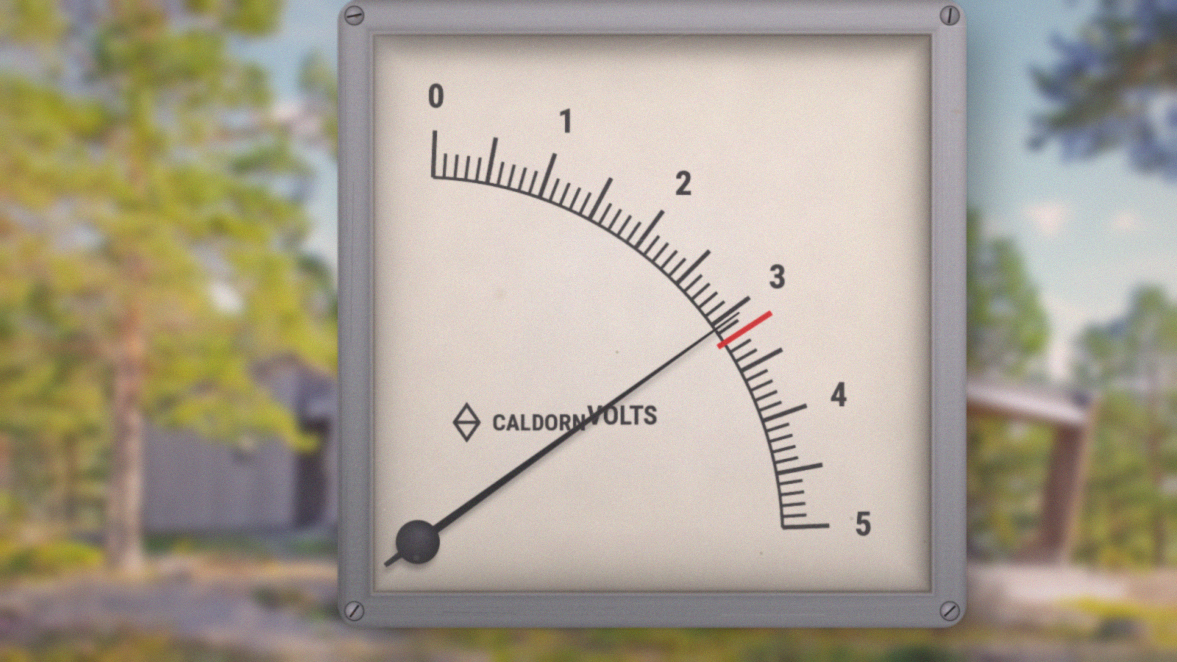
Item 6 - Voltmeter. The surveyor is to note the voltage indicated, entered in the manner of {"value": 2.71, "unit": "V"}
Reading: {"value": 3.05, "unit": "V"}
